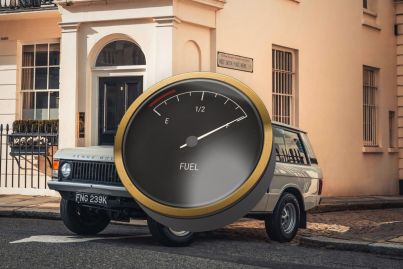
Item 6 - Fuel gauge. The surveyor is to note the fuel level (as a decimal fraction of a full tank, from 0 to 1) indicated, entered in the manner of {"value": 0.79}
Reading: {"value": 1}
